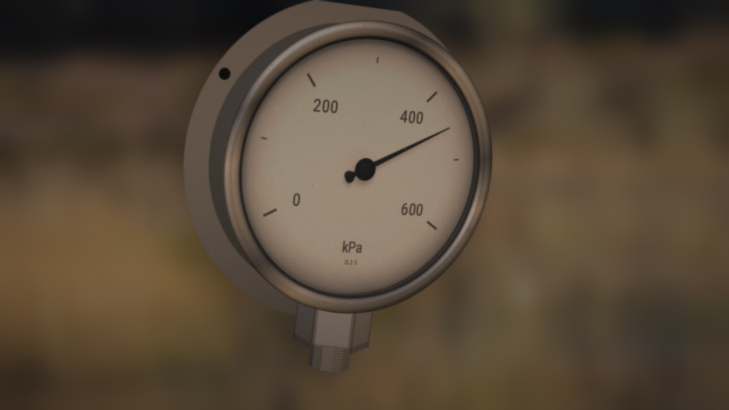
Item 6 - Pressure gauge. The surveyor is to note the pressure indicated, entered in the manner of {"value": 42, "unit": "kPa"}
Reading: {"value": 450, "unit": "kPa"}
